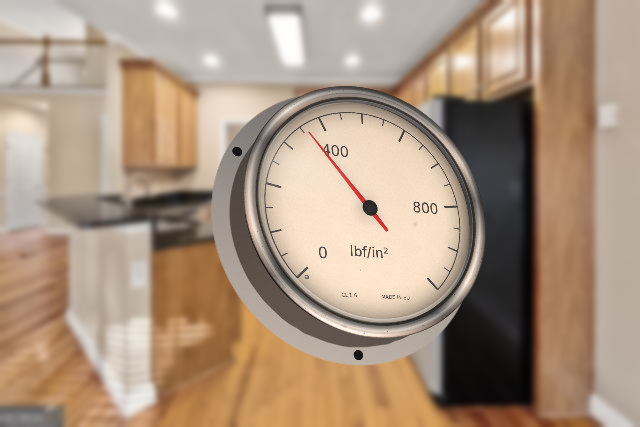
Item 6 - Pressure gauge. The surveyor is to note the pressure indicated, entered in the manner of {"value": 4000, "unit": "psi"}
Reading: {"value": 350, "unit": "psi"}
